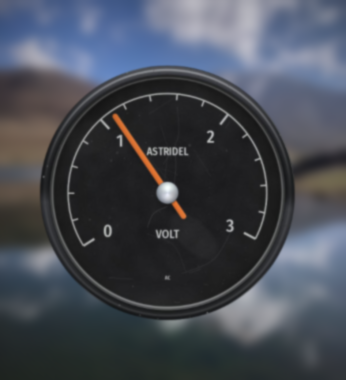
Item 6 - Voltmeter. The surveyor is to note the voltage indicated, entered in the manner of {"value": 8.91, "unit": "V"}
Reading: {"value": 1.1, "unit": "V"}
